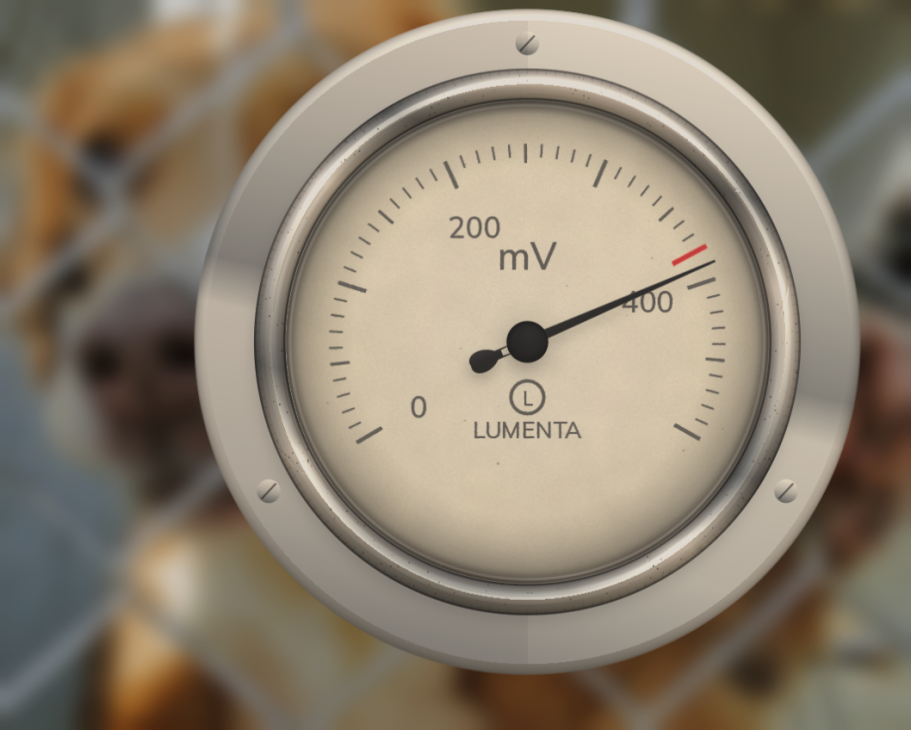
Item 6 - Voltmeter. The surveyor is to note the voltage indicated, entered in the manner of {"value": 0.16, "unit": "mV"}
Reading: {"value": 390, "unit": "mV"}
